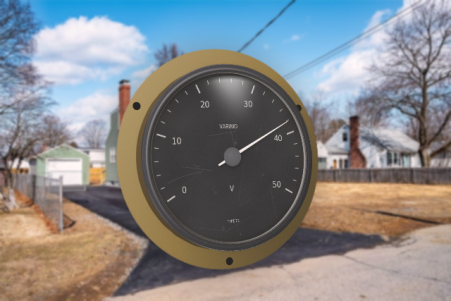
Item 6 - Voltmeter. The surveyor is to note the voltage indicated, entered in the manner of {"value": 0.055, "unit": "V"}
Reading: {"value": 38, "unit": "V"}
